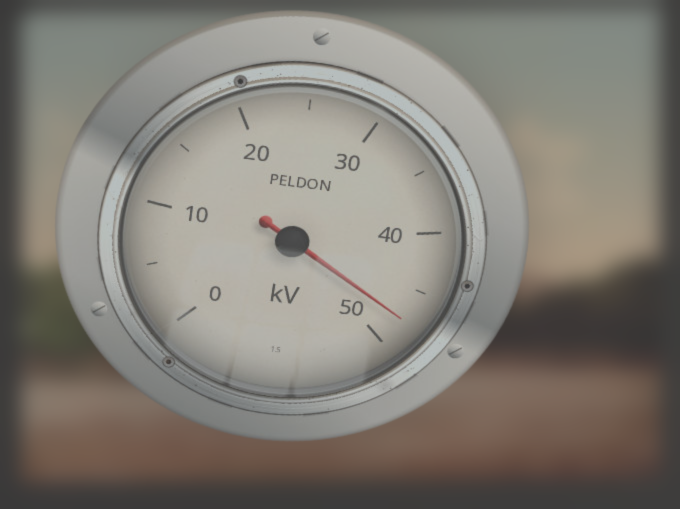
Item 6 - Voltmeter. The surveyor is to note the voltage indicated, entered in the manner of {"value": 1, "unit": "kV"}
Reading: {"value": 47.5, "unit": "kV"}
